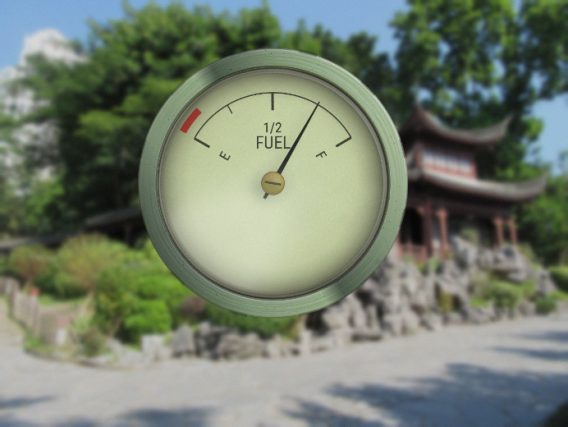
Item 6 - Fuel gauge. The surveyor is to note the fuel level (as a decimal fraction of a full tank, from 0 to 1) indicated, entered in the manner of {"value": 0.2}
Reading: {"value": 0.75}
